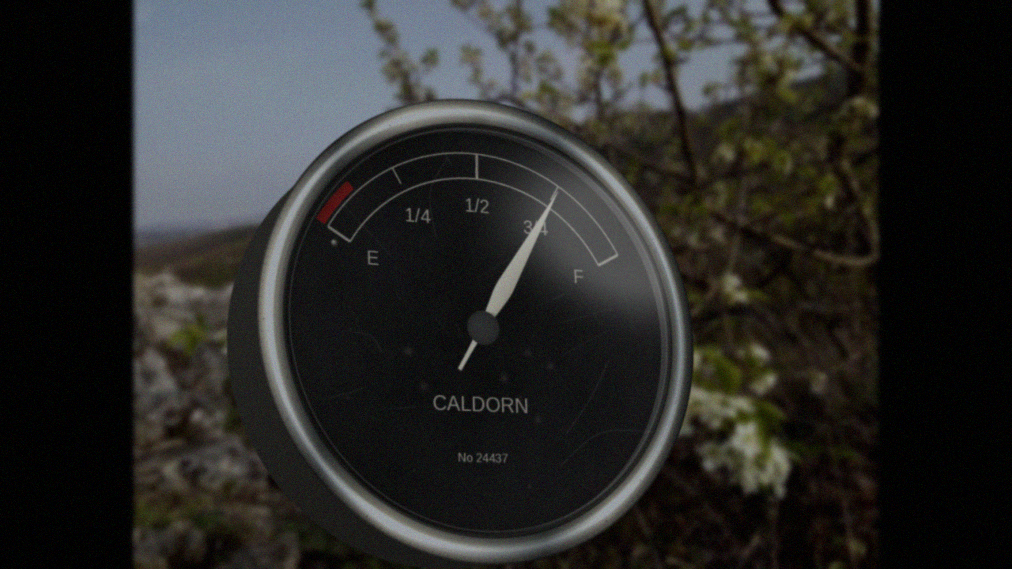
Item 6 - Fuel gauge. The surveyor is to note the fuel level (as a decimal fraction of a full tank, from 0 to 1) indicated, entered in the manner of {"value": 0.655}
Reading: {"value": 0.75}
